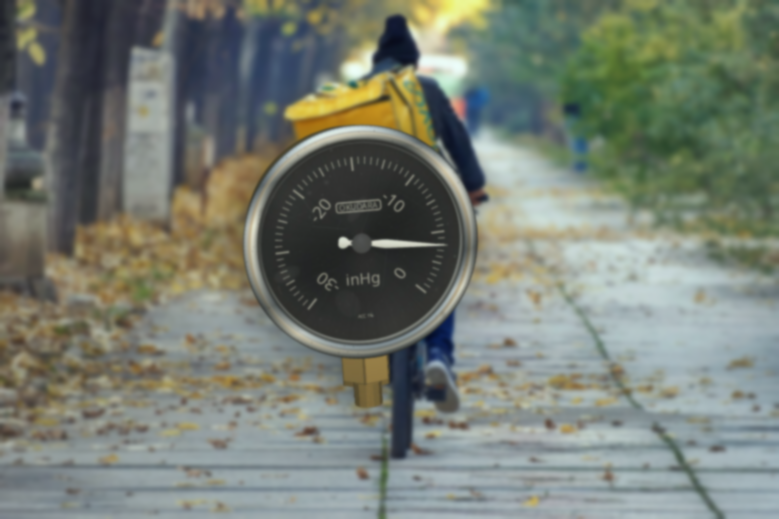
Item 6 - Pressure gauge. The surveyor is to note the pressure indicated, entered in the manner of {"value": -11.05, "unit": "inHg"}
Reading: {"value": -4, "unit": "inHg"}
